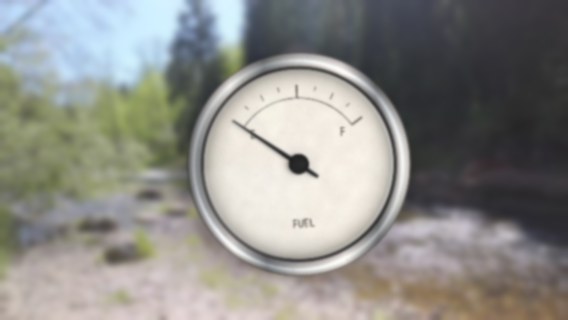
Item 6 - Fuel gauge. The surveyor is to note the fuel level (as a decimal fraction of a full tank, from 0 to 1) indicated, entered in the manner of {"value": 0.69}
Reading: {"value": 0}
